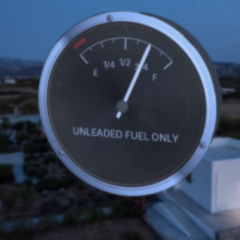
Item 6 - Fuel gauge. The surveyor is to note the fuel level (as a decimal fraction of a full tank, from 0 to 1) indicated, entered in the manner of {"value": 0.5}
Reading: {"value": 0.75}
